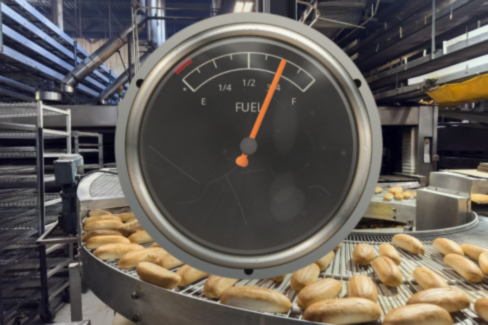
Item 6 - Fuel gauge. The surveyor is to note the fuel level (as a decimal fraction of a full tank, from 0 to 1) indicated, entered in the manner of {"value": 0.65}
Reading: {"value": 0.75}
